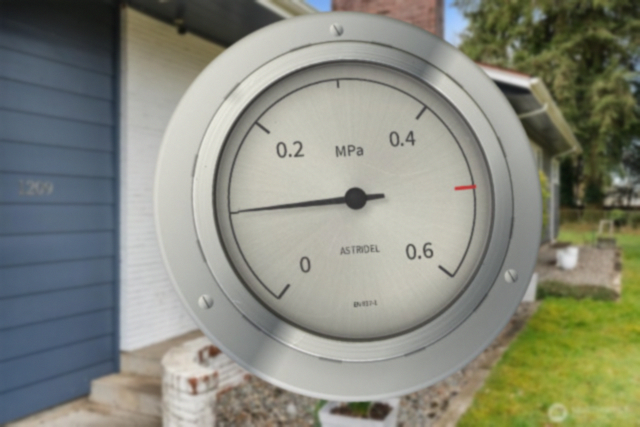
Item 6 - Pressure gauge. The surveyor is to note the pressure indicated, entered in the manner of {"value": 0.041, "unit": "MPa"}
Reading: {"value": 0.1, "unit": "MPa"}
